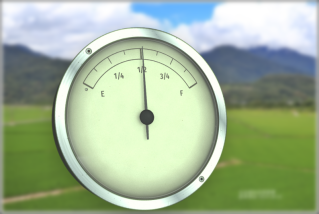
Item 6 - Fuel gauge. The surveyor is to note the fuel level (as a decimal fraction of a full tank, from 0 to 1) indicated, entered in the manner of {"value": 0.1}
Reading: {"value": 0.5}
